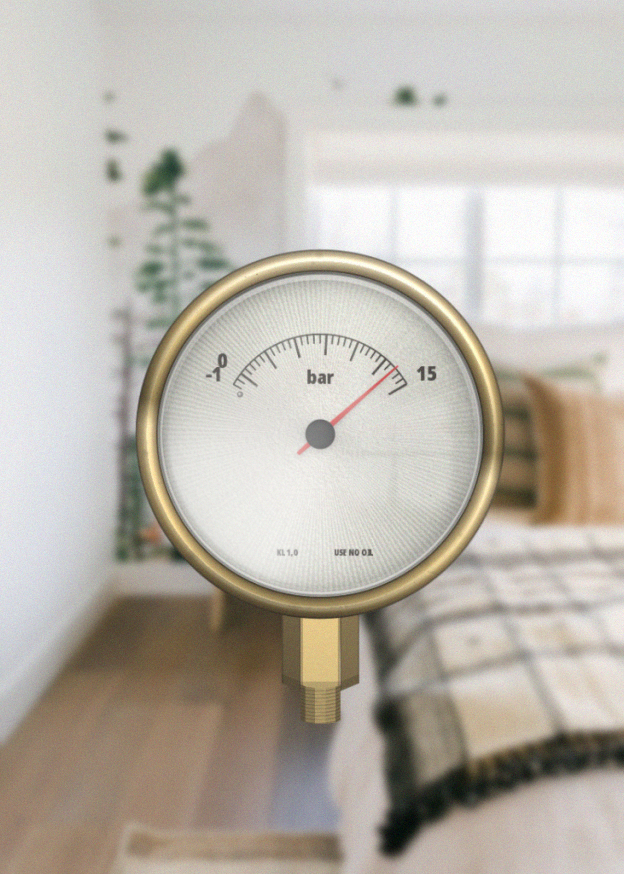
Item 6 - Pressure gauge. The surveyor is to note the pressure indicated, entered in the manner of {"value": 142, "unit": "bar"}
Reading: {"value": 13.5, "unit": "bar"}
